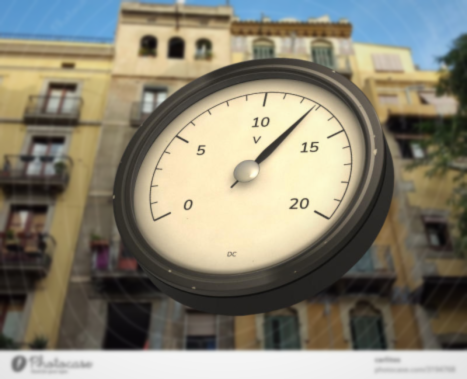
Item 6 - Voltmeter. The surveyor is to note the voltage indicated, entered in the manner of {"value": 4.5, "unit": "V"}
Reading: {"value": 13, "unit": "V"}
